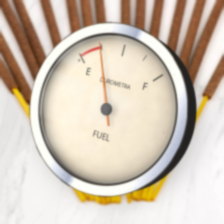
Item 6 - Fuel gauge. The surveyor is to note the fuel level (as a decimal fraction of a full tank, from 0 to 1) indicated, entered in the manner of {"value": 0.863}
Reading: {"value": 0.25}
